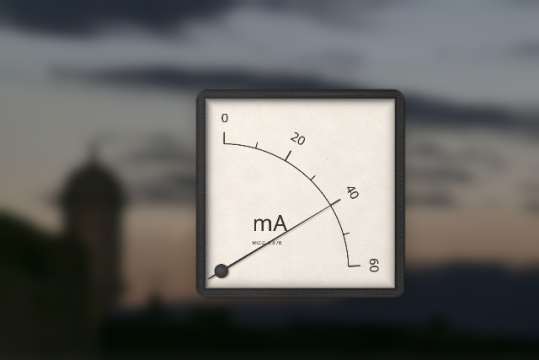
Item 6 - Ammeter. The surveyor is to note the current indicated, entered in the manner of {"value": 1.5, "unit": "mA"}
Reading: {"value": 40, "unit": "mA"}
